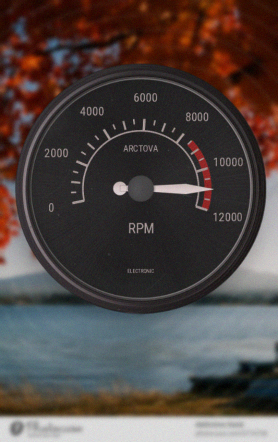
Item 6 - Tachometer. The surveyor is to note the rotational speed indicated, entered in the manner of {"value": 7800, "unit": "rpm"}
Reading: {"value": 11000, "unit": "rpm"}
